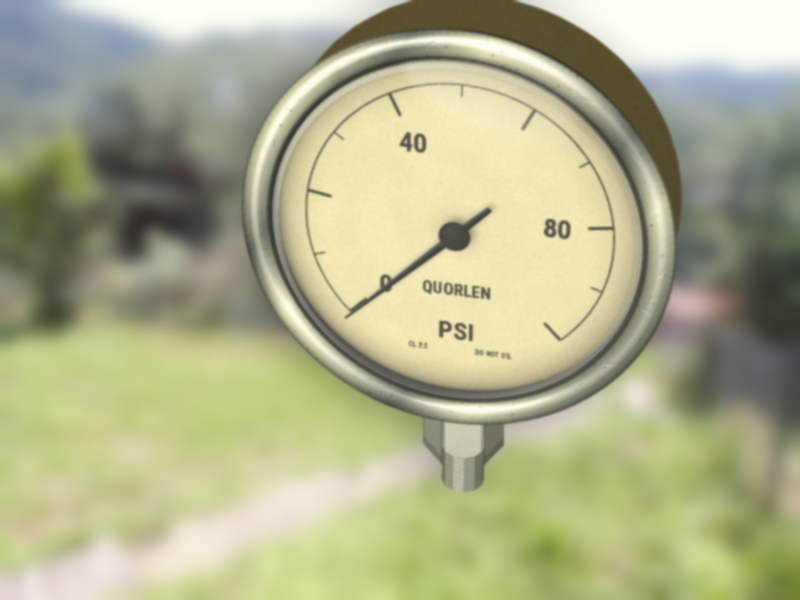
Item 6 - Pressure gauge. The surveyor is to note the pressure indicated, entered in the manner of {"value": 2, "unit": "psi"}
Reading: {"value": 0, "unit": "psi"}
